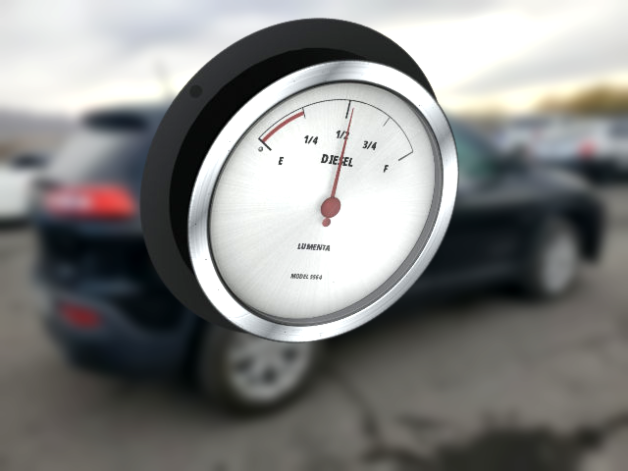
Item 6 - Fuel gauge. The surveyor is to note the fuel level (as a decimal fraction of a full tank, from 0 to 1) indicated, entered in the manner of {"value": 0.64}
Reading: {"value": 0.5}
